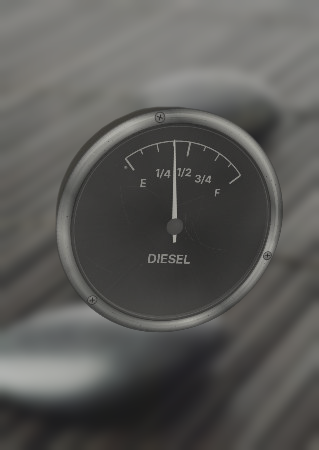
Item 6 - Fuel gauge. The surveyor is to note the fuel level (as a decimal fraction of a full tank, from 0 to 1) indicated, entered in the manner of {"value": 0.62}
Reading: {"value": 0.375}
